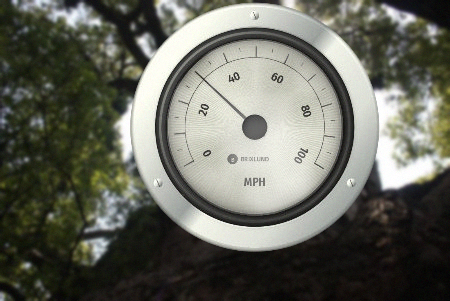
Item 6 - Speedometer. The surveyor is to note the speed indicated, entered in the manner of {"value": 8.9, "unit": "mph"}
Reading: {"value": 30, "unit": "mph"}
